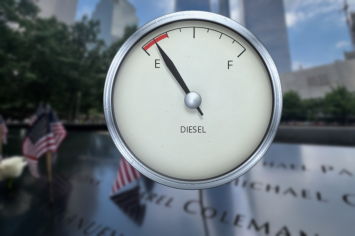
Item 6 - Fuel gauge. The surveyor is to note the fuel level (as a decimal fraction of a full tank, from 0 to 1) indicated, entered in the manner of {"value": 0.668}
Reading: {"value": 0.125}
